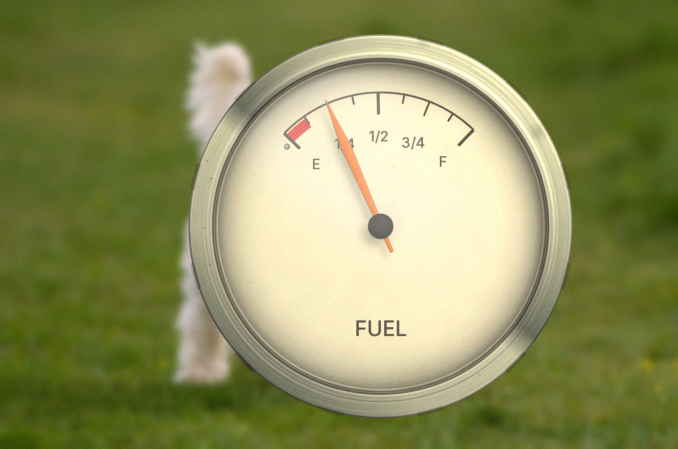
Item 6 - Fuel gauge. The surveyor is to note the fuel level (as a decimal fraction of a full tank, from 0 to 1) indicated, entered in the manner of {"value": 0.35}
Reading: {"value": 0.25}
